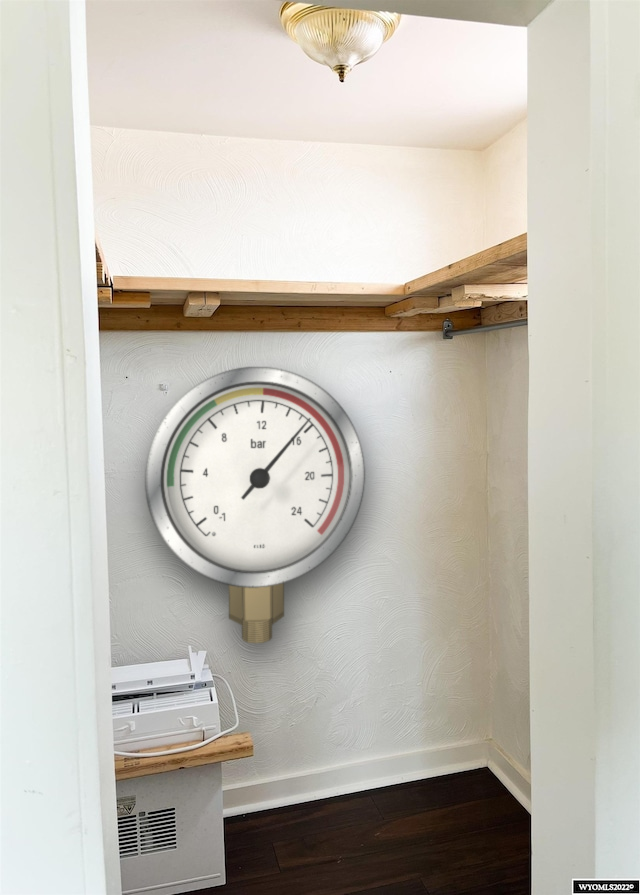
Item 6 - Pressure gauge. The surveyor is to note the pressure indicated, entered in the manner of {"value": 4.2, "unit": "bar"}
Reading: {"value": 15.5, "unit": "bar"}
